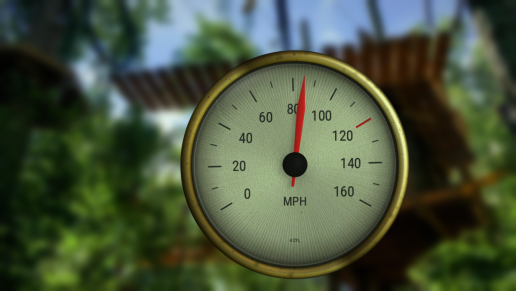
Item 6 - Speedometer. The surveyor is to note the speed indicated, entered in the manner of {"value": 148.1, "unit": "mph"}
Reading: {"value": 85, "unit": "mph"}
